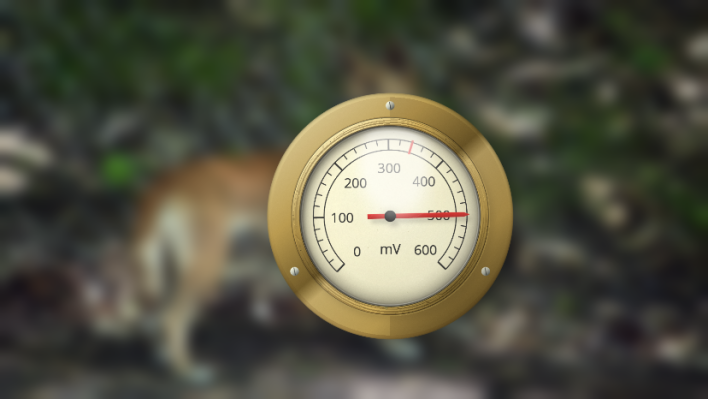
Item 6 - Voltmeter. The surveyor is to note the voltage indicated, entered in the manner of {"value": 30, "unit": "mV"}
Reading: {"value": 500, "unit": "mV"}
